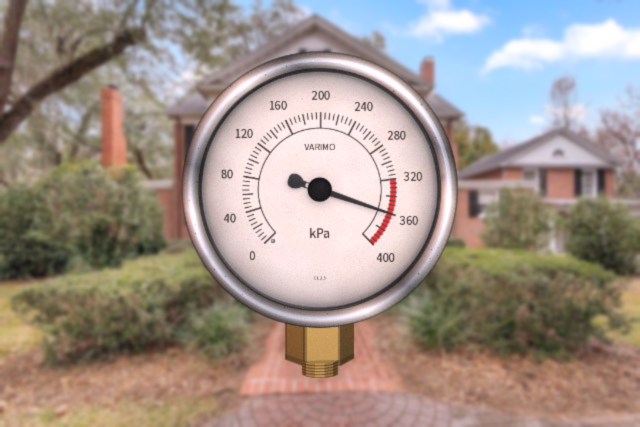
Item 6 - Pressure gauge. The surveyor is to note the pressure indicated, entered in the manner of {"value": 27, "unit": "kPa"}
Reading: {"value": 360, "unit": "kPa"}
